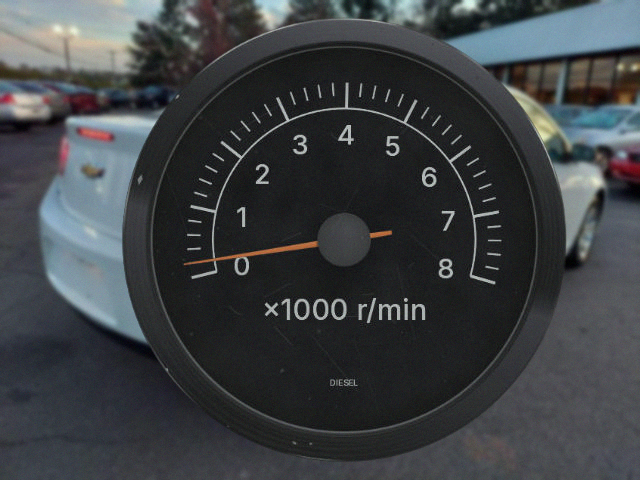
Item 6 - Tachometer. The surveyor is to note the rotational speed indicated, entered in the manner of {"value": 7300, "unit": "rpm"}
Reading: {"value": 200, "unit": "rpm"}
